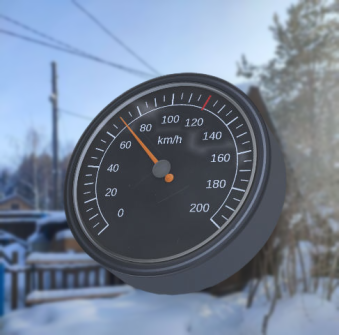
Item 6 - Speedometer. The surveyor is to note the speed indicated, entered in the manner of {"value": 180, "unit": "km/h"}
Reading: {"value": 70, "unit": "km/h"}
